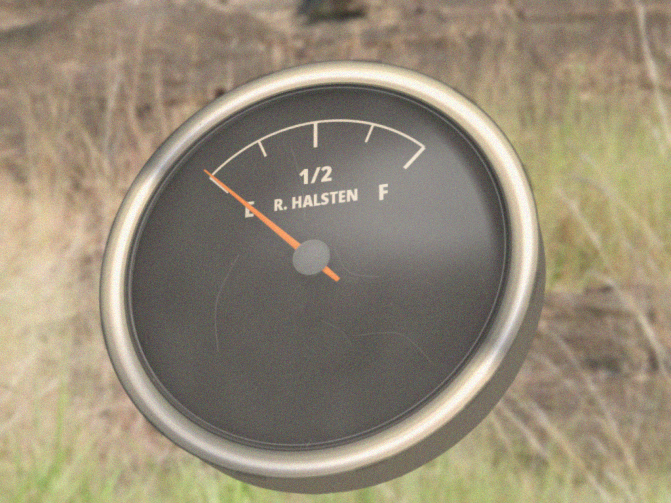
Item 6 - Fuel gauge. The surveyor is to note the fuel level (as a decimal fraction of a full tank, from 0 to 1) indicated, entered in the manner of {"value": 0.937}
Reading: {"value": 0}
